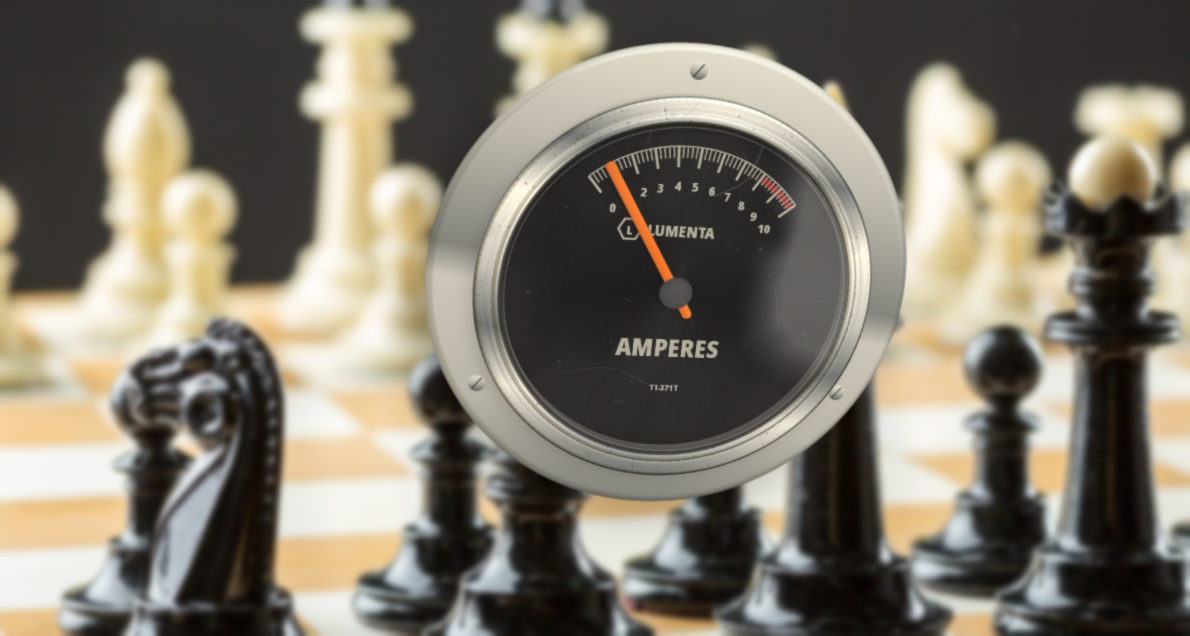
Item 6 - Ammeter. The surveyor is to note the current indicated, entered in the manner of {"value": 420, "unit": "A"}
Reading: {"value": 1, "unit": "A"}
